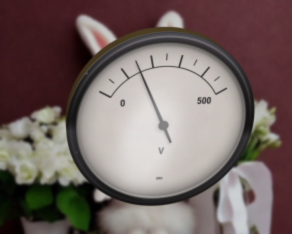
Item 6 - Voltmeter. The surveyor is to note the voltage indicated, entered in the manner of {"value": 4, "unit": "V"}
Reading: {"value": 150, "unit": "V"}
